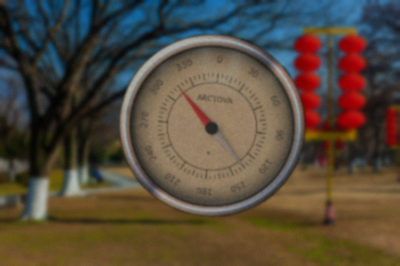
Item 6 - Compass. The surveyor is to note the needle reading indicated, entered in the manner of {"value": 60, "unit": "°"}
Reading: {"value": 315, "unit": "°"}
